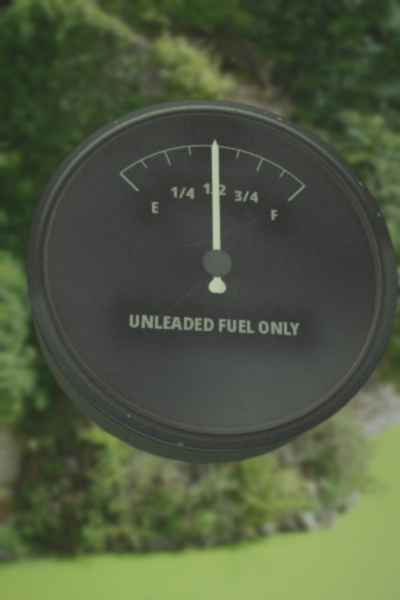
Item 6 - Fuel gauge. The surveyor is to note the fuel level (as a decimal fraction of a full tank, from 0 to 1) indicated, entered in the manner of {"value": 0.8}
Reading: {"value": 0.5}
